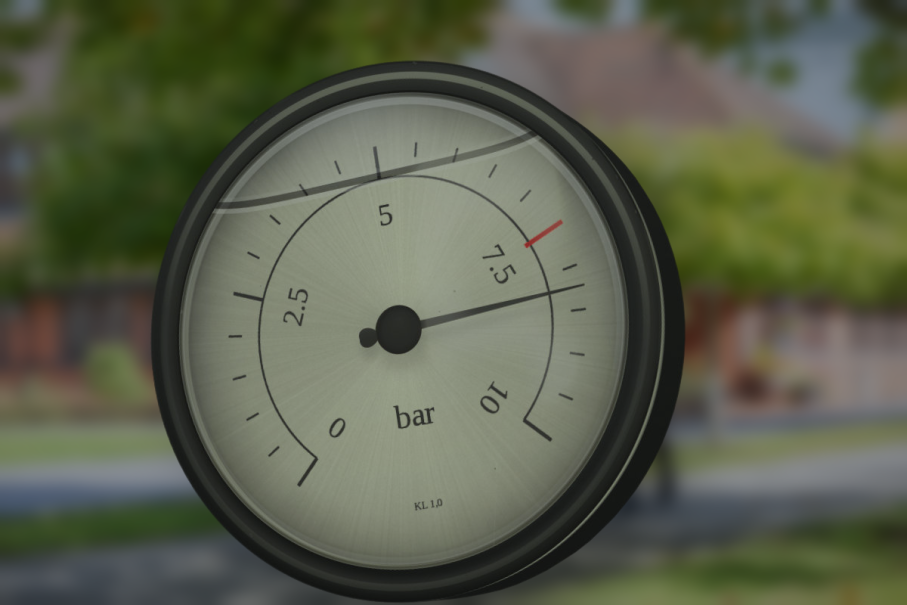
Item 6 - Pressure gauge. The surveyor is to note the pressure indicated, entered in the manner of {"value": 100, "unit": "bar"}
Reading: {"value": 8.25, "unit": "bar"}
